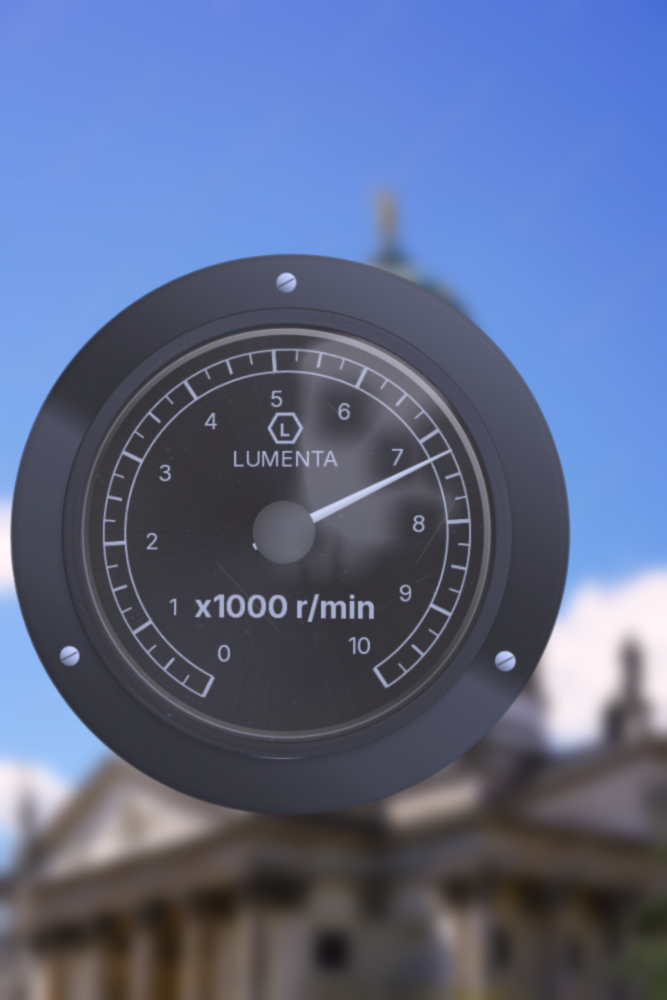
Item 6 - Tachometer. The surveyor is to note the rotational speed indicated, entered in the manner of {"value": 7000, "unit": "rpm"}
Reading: {"value": 7250, "unit": "rpm"}
